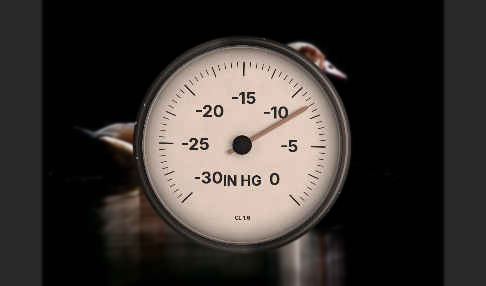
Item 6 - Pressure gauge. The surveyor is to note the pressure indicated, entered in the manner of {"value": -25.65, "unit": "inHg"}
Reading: {"value": -8.5, "unit": "inHg"}
